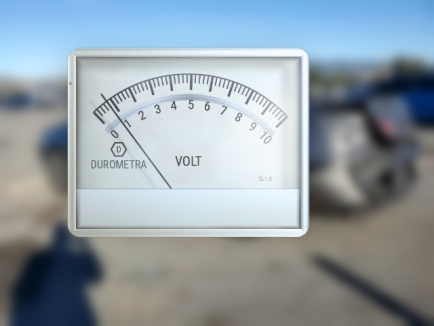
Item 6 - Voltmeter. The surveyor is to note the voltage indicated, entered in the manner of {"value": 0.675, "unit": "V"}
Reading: {"value": 0.8, "unit": "V"}
